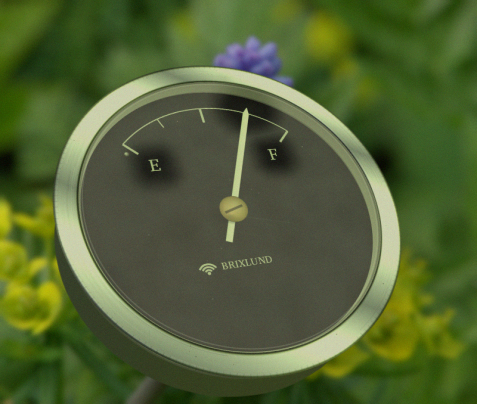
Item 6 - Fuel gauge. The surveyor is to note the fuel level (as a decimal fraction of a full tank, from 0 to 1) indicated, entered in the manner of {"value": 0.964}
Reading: {"value": 0.75}
